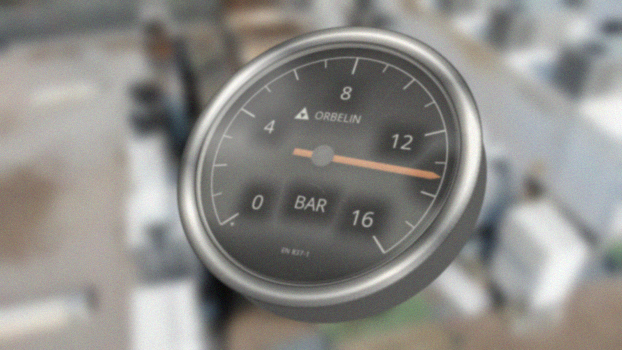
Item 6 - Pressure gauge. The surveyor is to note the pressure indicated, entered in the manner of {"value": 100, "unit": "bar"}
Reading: {"value": 13.5, "unit": "bar"}
